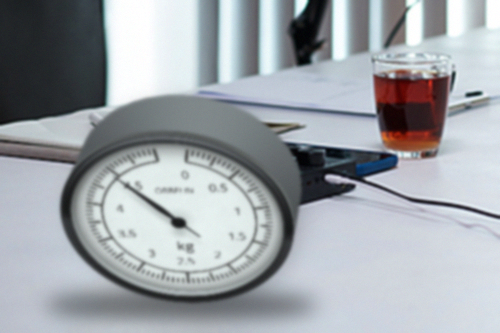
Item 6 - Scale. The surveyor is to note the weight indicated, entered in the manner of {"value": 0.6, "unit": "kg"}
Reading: {"value": 4.5, "unit": "kg"}
